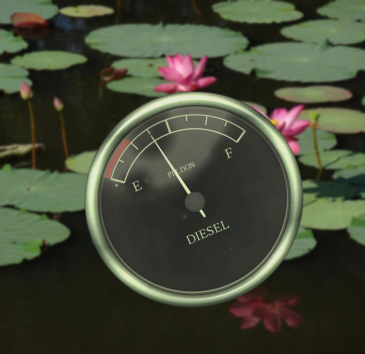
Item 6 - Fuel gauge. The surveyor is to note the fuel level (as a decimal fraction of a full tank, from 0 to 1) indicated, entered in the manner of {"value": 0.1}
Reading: {"value": 0.375}
